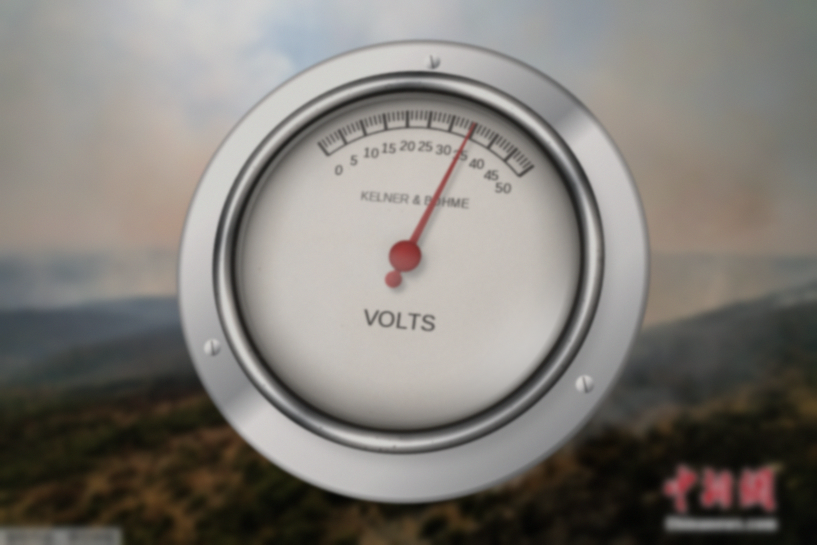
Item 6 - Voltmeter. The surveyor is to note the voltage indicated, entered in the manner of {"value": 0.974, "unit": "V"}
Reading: {"value": 35, "unit": "V"}
